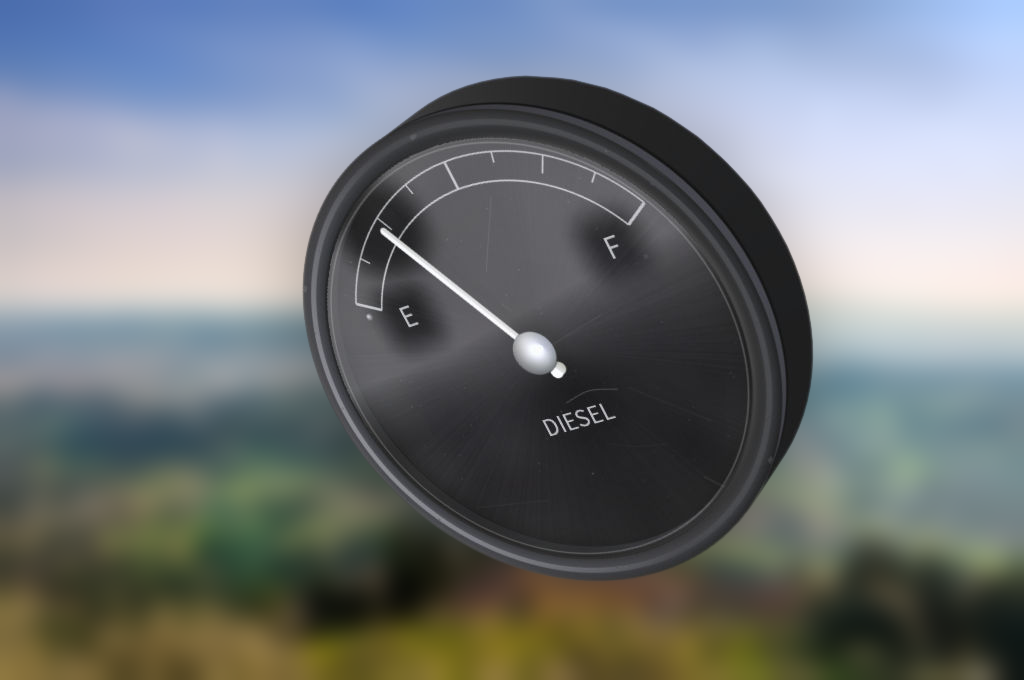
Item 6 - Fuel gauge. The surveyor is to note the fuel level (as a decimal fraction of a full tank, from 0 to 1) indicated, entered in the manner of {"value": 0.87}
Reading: {"value": 0.25}
